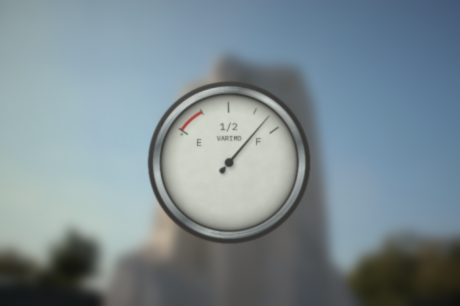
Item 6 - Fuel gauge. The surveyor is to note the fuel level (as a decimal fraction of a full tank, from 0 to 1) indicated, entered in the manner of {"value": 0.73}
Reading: {"value": 0.875}
